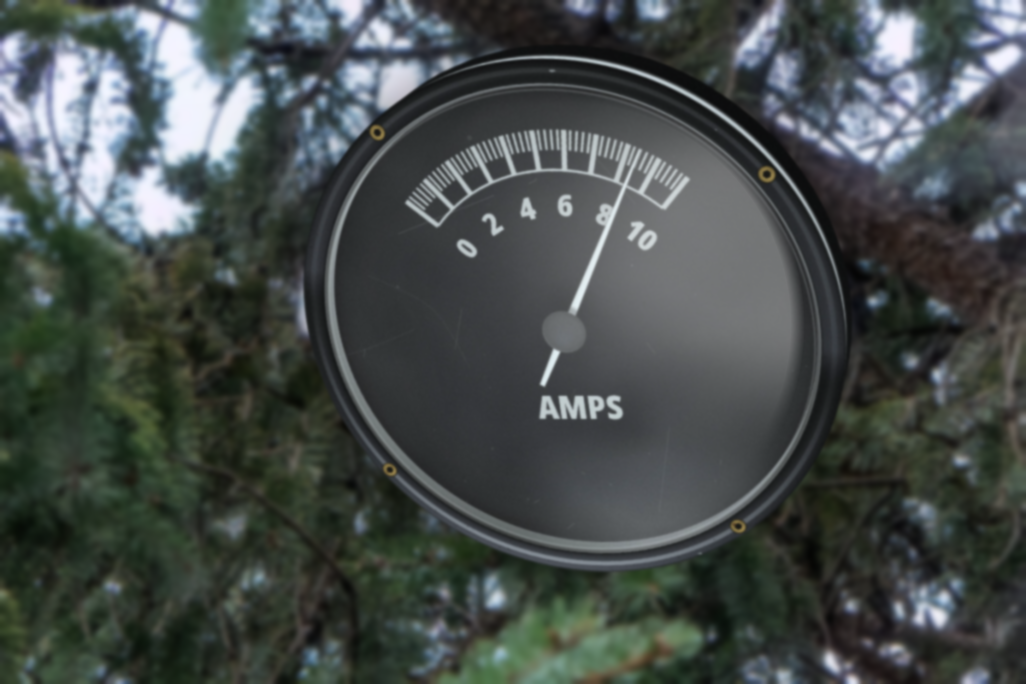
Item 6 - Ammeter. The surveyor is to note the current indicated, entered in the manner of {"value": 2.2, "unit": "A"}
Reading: {"value": 8.4, "unit": "A"}
